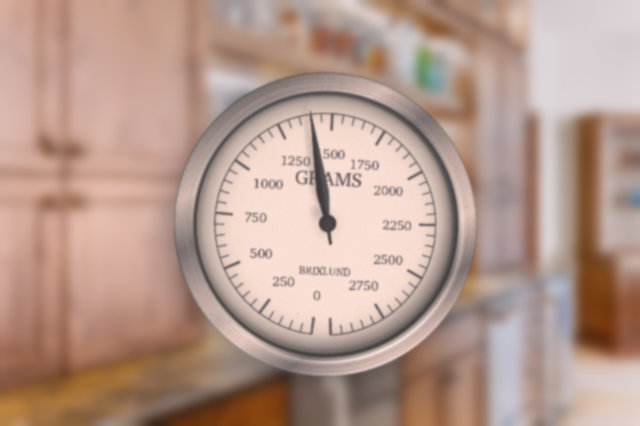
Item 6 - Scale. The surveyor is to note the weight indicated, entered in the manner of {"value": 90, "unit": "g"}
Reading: {"value": 1400, "unit": "g"}
